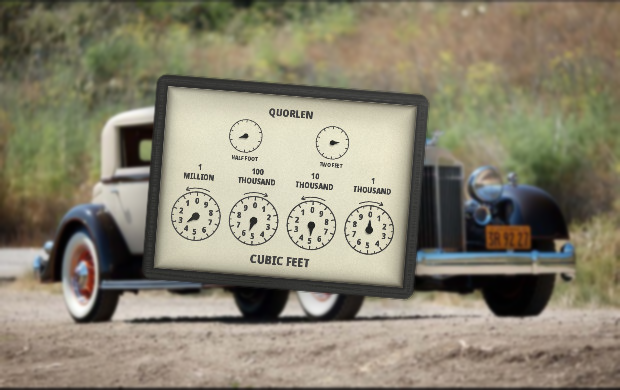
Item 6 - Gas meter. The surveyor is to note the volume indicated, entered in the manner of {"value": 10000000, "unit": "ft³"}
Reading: {"value": 355000, "unit": "ft³"}
